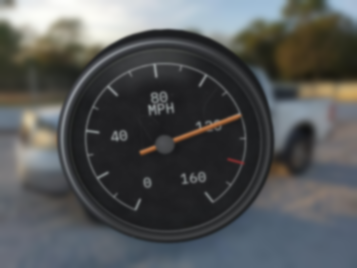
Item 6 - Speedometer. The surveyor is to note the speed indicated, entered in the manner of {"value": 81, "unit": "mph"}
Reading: {"value": 120, "unit": "mph"}
